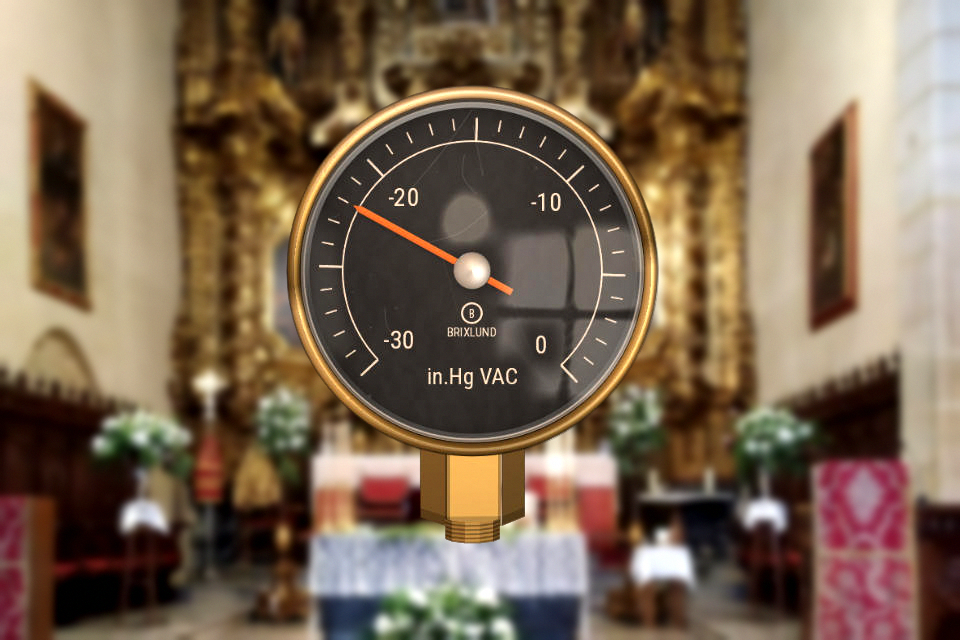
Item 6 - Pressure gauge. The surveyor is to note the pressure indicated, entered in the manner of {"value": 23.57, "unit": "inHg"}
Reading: {"value": -22, "unit": "inHg"}
